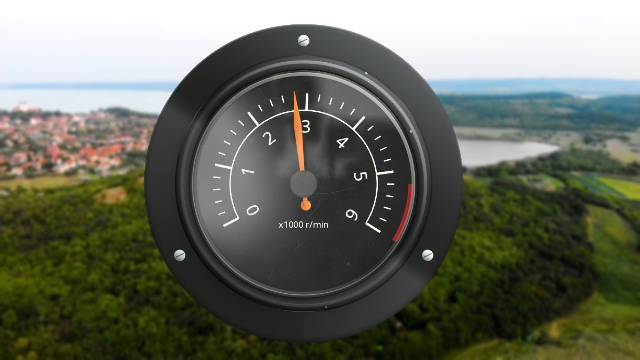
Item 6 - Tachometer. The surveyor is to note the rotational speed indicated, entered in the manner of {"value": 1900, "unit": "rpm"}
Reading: {"value": 2800, "unit": "rpm"}
